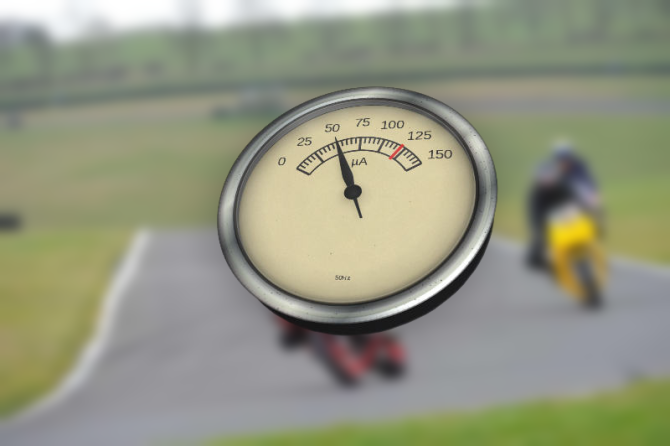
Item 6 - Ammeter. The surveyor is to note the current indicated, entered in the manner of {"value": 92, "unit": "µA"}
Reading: {"value": 50, "unit": "µA"}
